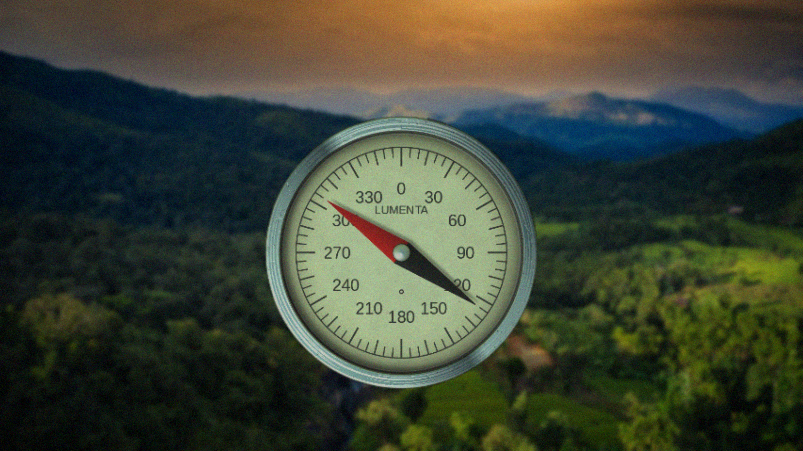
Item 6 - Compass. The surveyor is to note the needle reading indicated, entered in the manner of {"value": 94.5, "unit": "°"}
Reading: {"value": 305, "unit": "°"}
